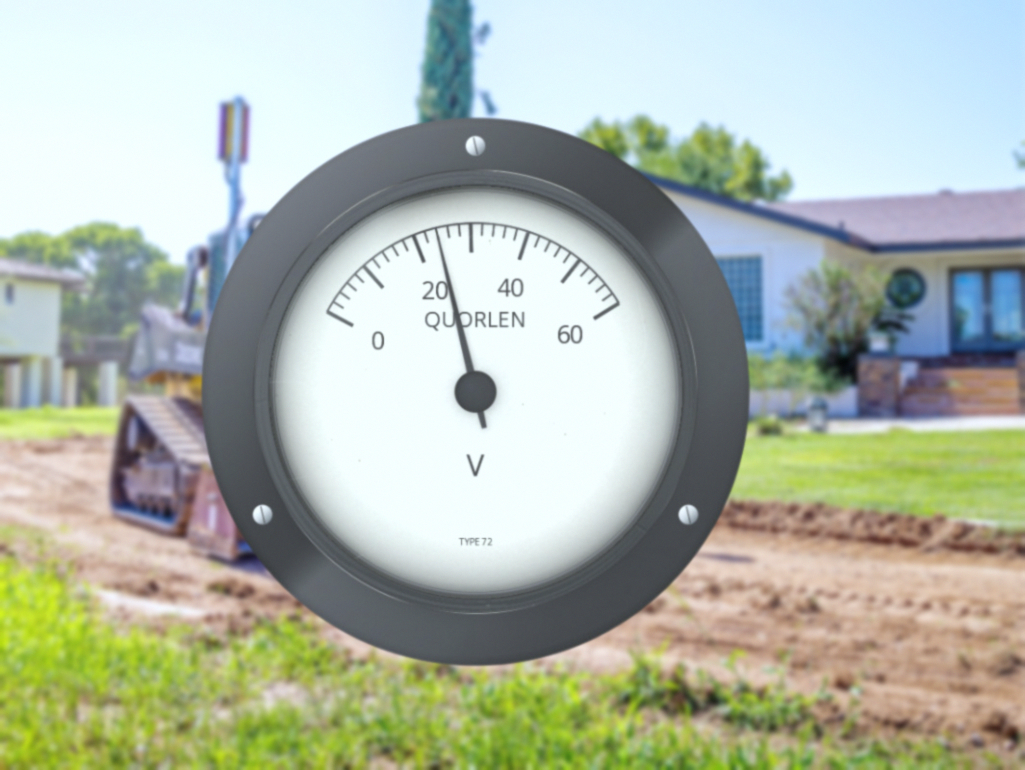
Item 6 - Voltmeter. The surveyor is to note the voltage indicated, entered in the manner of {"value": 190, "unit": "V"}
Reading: {"value": 24, "unit": "V"}
